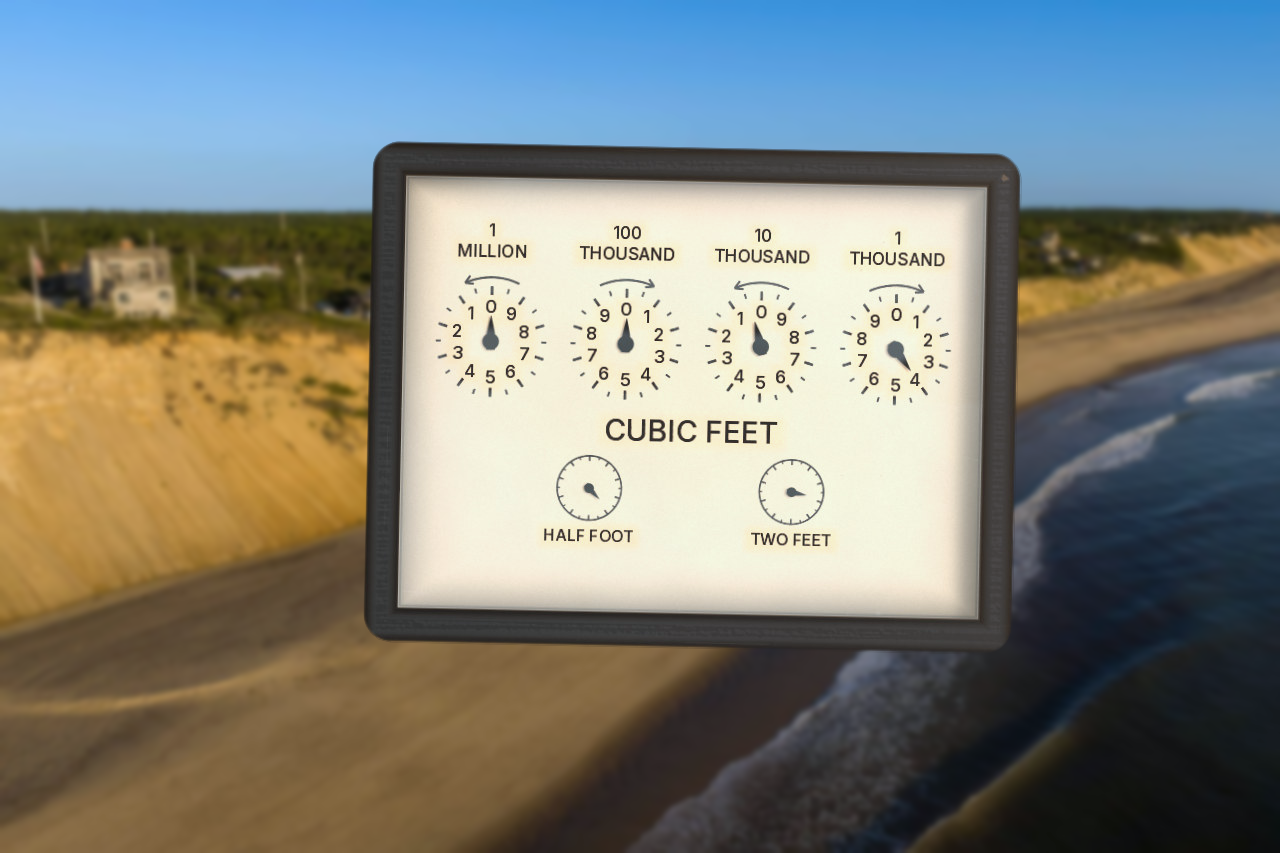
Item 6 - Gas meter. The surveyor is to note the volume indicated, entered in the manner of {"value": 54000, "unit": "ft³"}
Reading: {"value": 400, "unit": "ft³"}
